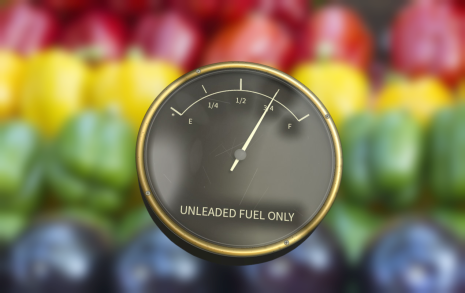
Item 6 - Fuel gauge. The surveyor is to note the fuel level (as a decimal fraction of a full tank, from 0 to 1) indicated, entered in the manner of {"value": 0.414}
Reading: {"value": 0.75}
